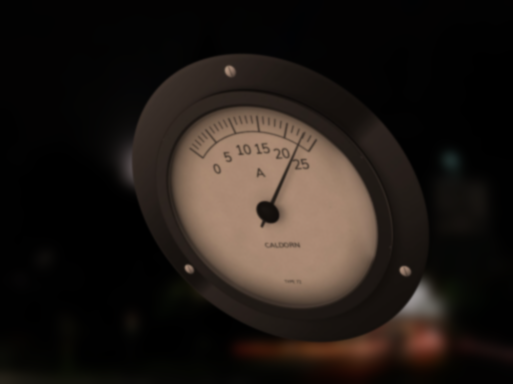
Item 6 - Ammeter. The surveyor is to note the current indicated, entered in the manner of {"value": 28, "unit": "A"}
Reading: {"value": 23, "unit": "A"}
